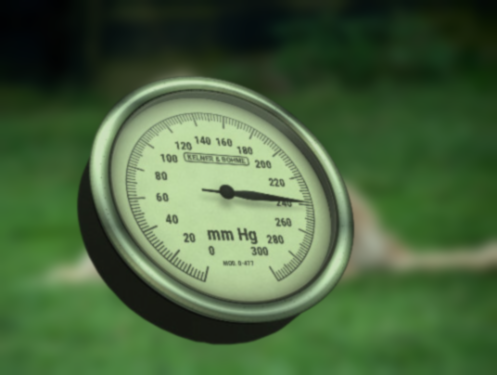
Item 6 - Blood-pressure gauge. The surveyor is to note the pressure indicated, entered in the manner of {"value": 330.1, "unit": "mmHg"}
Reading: {"value": 240, "unit": "mmHg"}
